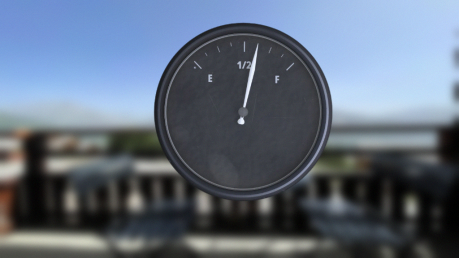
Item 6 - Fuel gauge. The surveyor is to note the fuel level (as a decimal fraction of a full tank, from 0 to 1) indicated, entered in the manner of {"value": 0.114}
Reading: {"value": 0.625}
